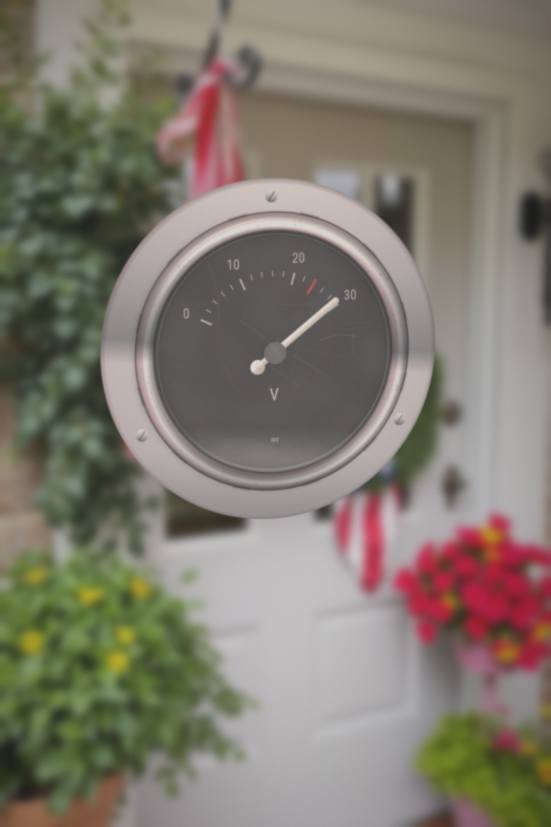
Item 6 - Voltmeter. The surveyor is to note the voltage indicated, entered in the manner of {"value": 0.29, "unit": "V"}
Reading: {"value": 29, "unit": "V"}
